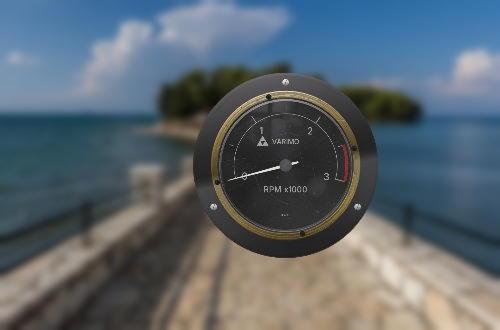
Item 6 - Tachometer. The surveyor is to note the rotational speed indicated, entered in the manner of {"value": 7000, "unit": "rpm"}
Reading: {"value": 0, "unit": "rpm"}
